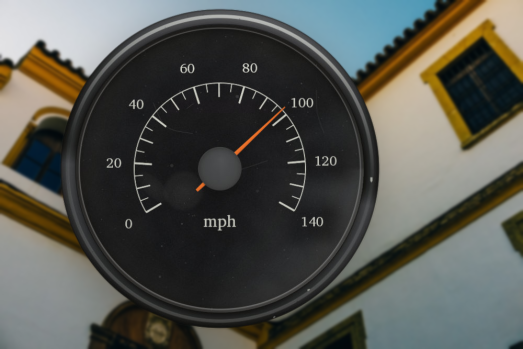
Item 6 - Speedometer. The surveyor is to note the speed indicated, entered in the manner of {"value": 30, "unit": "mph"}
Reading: {"value": 97.5, "unit": "mph"}
